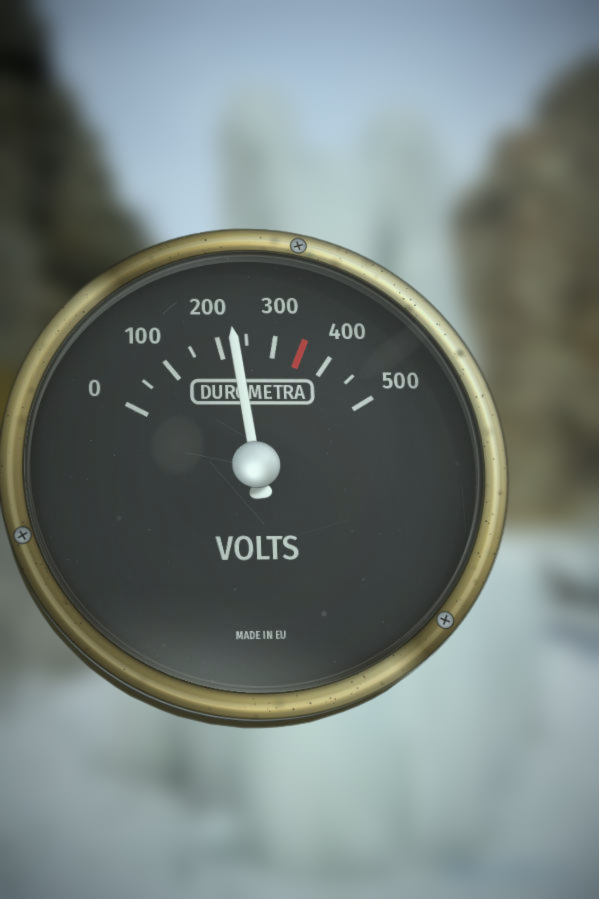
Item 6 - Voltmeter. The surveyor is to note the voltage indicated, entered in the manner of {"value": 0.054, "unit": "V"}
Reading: {"value": 225, "unit": "V"}
